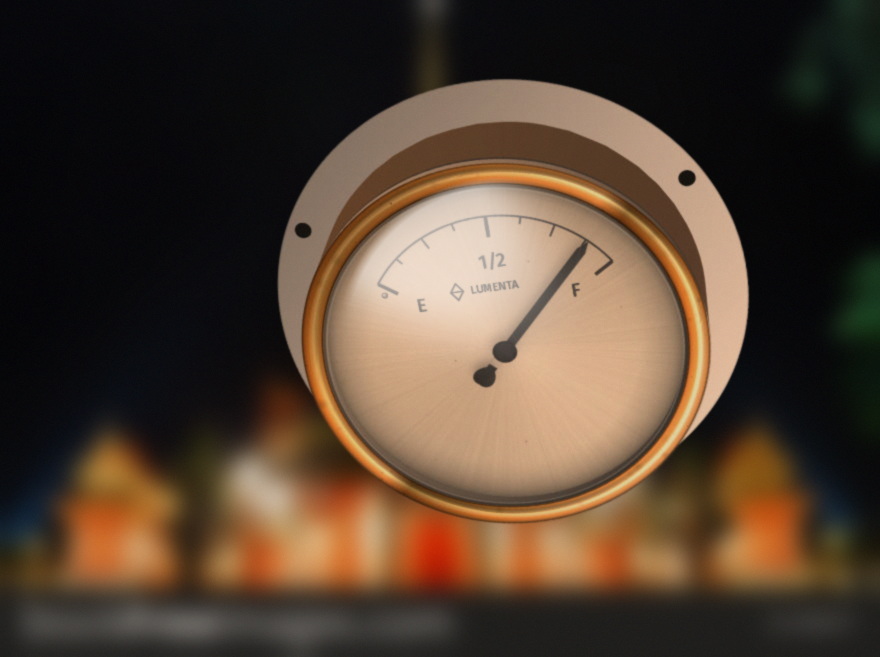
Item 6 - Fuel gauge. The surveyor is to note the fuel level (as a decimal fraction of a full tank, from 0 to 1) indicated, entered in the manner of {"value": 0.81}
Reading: {"value": 0.875}
